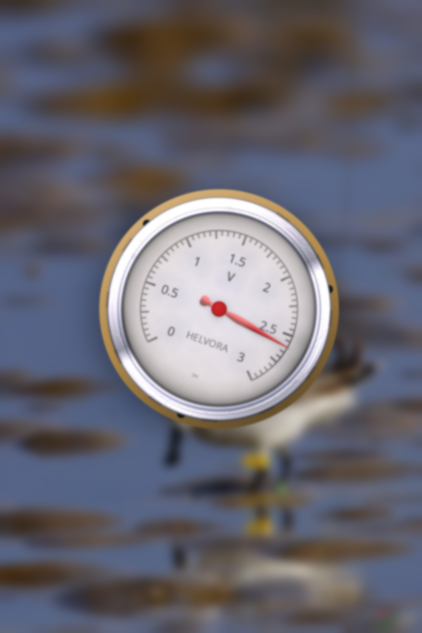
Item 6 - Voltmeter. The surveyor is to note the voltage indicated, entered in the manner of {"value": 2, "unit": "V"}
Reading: {"value": 2.6, "unit": "V"}
